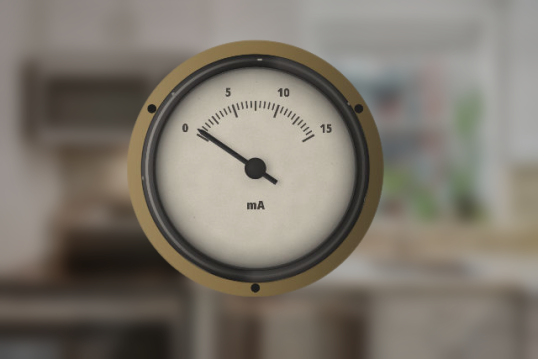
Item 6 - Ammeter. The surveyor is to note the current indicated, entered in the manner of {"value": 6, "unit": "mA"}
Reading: {"value": 0.5, "unit": "mA"}
